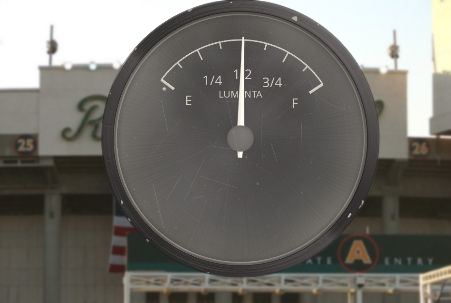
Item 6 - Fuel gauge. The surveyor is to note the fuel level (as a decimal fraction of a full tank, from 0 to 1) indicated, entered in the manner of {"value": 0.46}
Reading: {"value": 0.5}
